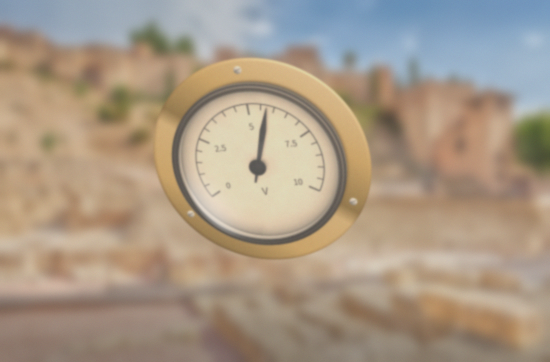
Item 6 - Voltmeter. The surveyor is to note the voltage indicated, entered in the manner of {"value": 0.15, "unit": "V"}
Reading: {"value": 5.75, "unit": "V"}
